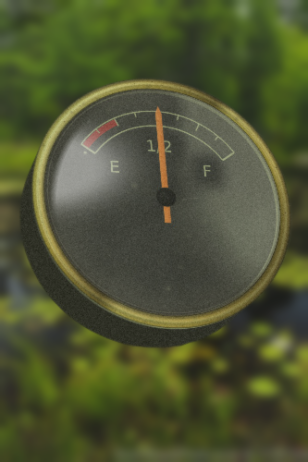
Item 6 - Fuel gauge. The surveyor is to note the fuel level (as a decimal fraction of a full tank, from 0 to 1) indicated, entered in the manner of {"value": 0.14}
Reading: {"value": 0.5}
